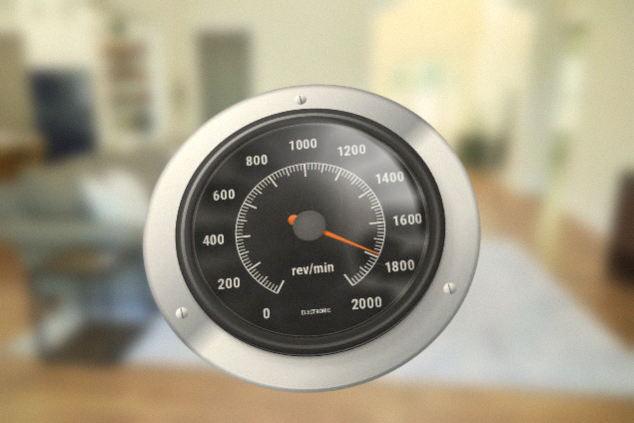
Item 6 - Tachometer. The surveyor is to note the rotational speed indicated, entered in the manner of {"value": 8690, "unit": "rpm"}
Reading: {"value": 1800, "unit": "rpm"}
